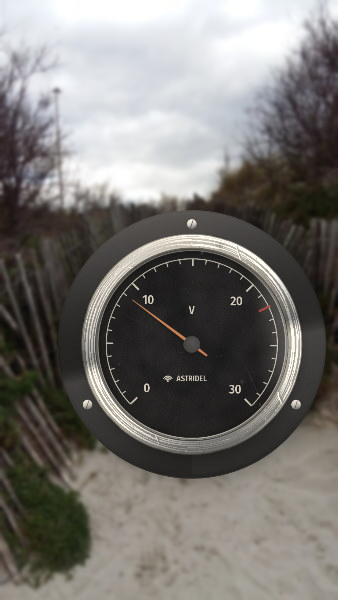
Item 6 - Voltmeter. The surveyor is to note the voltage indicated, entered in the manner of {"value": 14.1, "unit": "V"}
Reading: {"value": 9, "unit": "V"}
